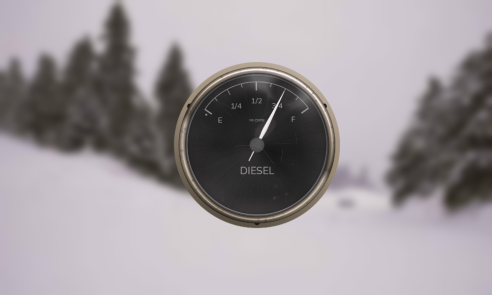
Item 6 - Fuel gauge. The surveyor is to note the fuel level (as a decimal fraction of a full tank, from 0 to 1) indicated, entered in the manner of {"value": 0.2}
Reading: {"value": 0.75}
